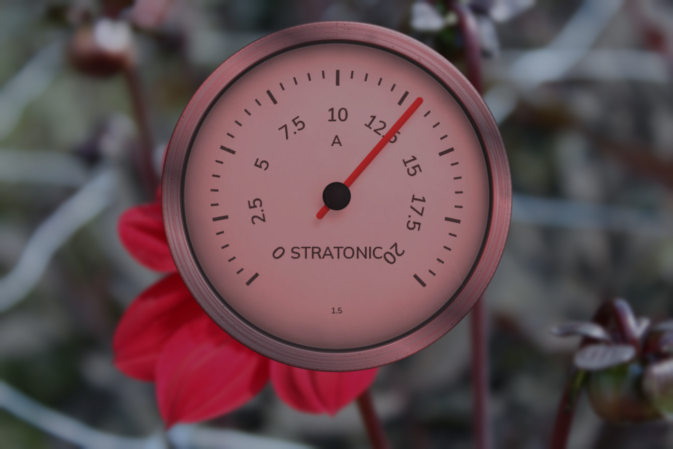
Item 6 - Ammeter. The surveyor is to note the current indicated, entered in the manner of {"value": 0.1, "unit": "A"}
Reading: {"value": 13, "unit": "A"}
